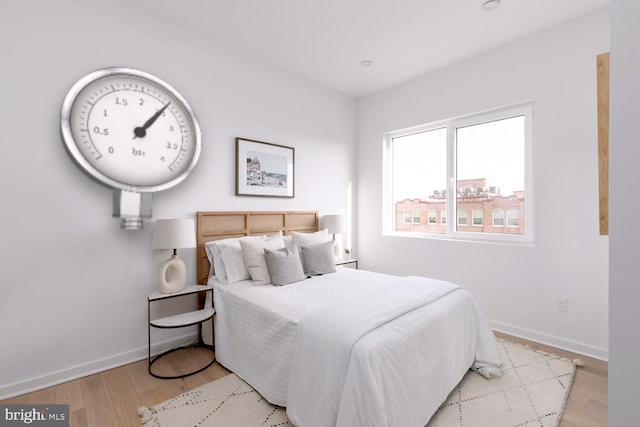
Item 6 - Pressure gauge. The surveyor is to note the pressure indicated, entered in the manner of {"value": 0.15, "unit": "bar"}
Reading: {"value": 2.5, "unit": "bar"}
